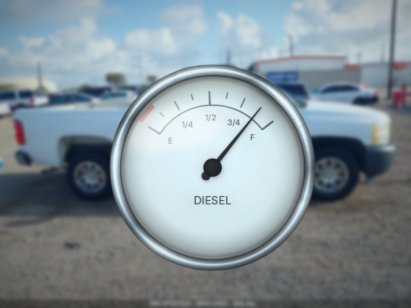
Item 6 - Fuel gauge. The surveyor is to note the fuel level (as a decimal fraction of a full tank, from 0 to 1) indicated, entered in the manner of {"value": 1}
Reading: {"value": 0.875}
